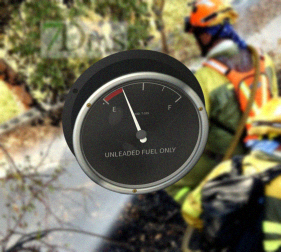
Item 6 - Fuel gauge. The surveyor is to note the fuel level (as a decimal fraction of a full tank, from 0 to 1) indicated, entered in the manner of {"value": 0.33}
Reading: {"value": 0.25}
